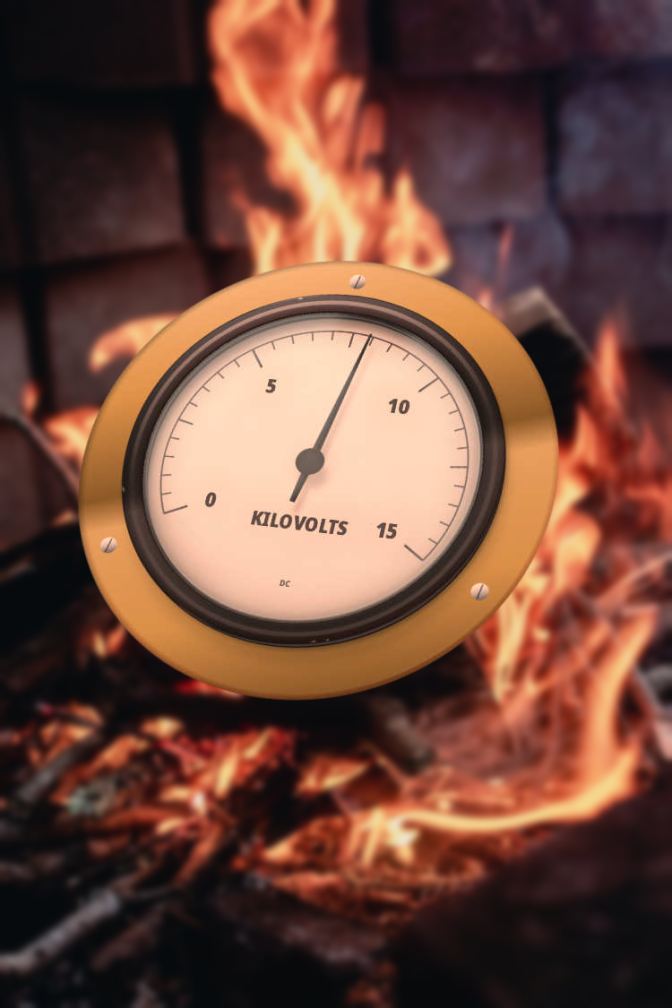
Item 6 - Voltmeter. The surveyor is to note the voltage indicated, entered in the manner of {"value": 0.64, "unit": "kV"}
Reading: {"value": 8, "unit": "kV"}
